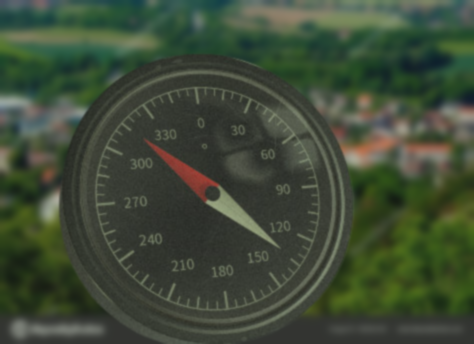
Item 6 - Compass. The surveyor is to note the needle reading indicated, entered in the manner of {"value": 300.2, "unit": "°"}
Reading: {"value": 315, "unit": "°"}
